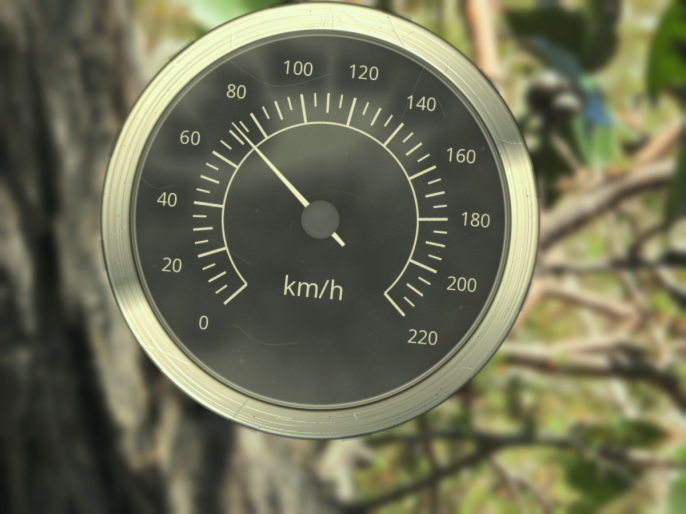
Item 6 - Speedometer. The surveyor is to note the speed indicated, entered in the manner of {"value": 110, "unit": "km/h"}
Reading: {"value": 72.5, "unit": "km/h"}
